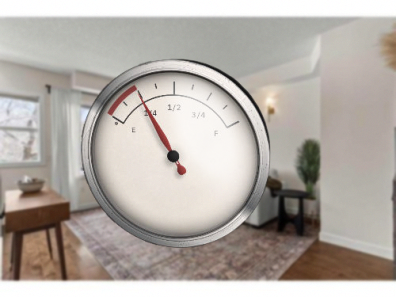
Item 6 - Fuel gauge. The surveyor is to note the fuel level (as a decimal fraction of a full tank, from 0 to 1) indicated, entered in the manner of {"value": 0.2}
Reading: {"value": 0.25}
